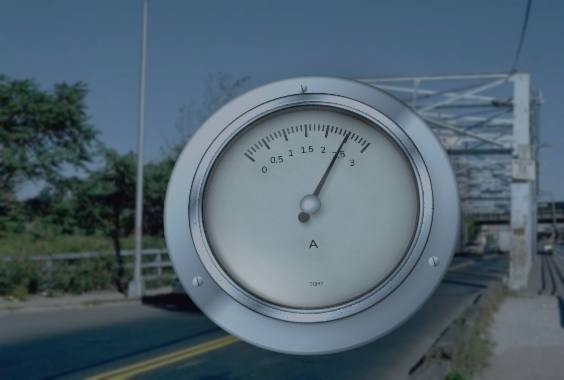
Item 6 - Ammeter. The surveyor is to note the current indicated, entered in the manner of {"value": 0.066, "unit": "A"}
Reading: {"value": 2.5, "unit": "A"}
